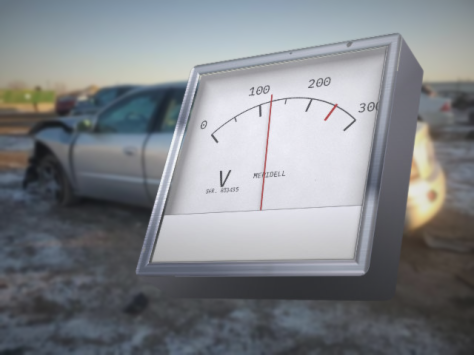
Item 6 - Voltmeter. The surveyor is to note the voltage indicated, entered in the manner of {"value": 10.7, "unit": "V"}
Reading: {"value": 125, "unit": "V"}
